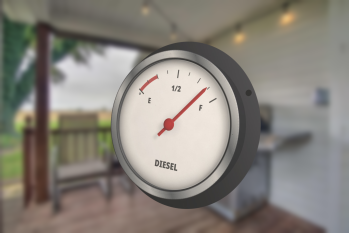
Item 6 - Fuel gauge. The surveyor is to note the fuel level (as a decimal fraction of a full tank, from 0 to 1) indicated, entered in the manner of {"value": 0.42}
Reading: {"value": 0.875}
